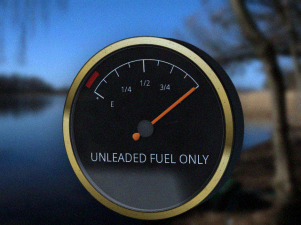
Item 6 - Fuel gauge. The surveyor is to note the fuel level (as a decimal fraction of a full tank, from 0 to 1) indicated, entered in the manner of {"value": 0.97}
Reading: {"value": 1}
